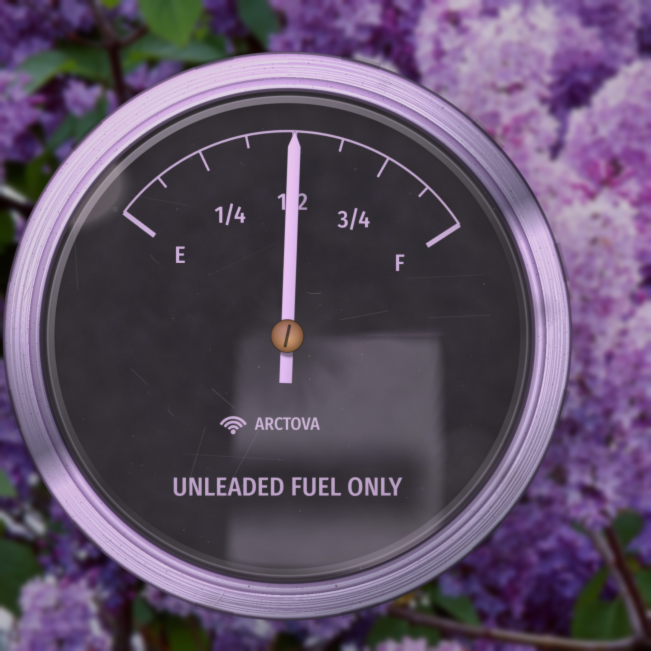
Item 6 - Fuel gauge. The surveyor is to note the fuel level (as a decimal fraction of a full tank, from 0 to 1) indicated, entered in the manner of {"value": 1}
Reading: {"value": 0.5}
